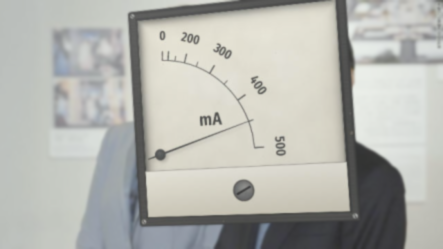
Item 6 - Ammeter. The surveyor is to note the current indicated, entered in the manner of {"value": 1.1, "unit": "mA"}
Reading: {"value": 450, "unit": "mA"}
